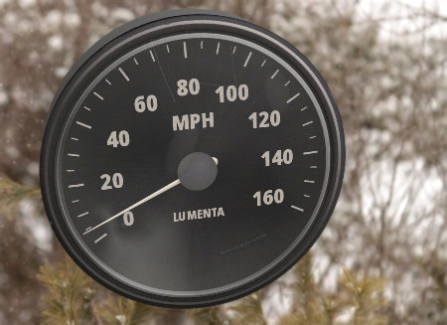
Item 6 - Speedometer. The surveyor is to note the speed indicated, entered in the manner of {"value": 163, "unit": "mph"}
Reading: {"value": 5, "unit": "mph"}
